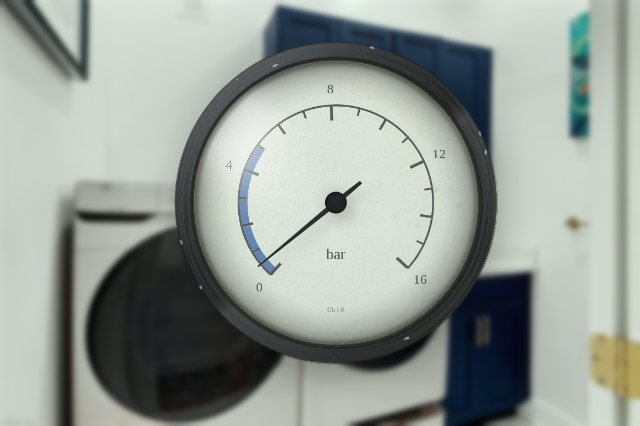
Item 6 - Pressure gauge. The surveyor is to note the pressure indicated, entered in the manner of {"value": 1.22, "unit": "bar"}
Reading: {"value": 0.5, "unit": "bar"}
